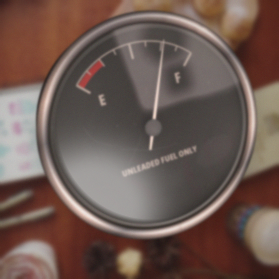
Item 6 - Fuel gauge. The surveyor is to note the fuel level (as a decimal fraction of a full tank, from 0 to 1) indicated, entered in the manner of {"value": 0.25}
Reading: {"value": 0.75}
